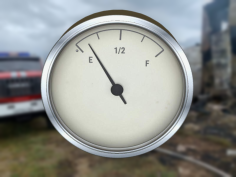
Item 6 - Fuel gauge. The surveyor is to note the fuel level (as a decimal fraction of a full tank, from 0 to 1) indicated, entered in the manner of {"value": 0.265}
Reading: {"value": 0.125}
